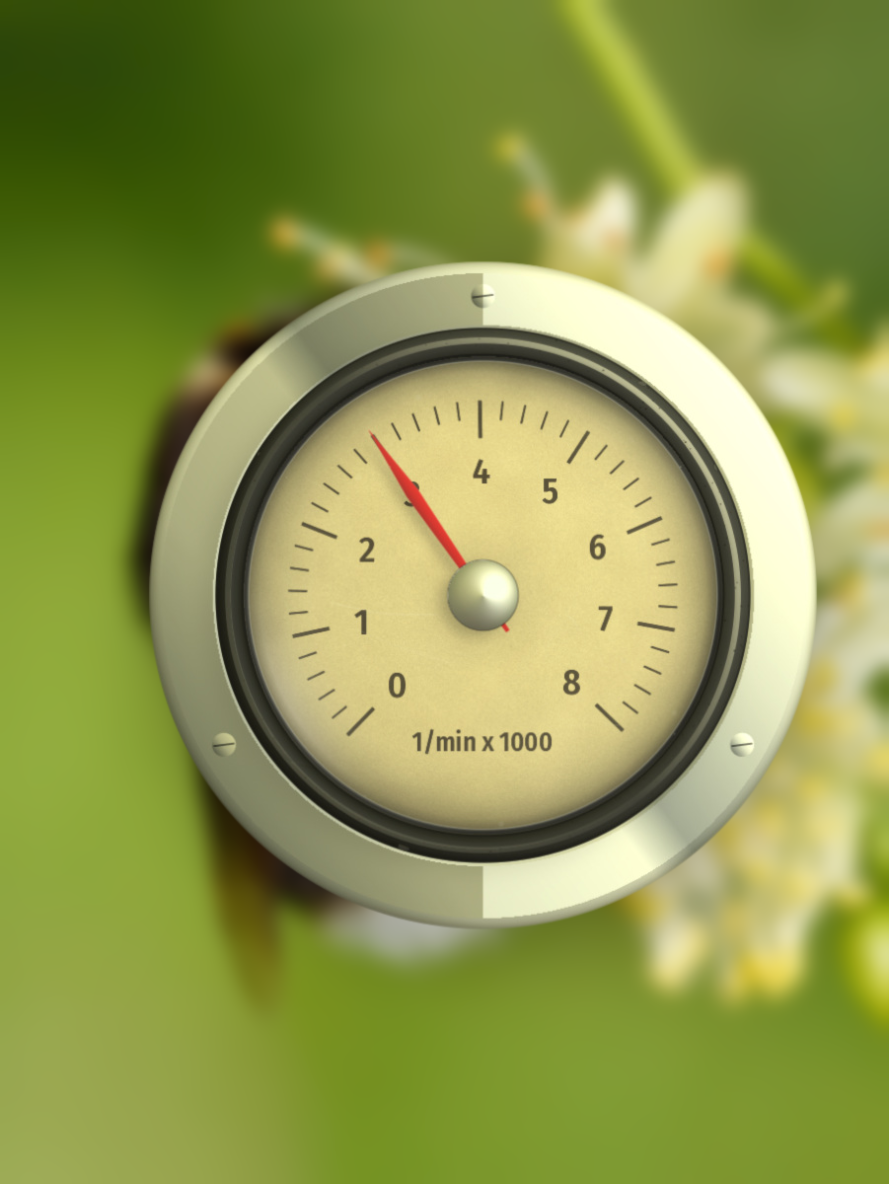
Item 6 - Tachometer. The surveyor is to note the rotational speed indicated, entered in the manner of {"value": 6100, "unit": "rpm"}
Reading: {"value": 3000, "unit": "rpm"}
